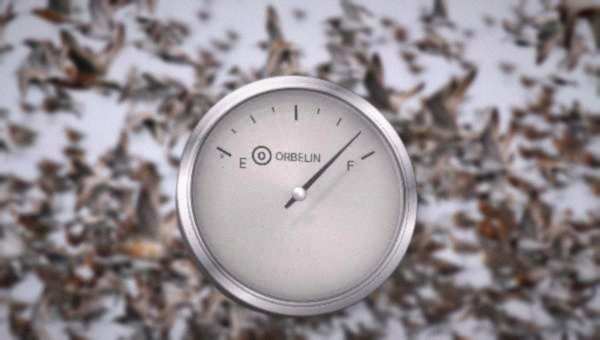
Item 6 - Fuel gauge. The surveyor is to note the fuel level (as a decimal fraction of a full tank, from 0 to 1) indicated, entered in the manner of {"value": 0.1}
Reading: {"value": 0.875}
